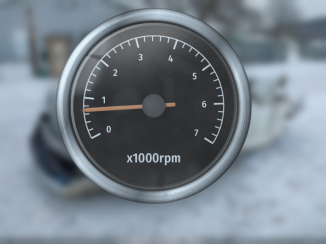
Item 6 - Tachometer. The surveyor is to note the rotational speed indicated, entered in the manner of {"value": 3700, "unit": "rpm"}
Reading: {"value": 700, "unit": "rpm"}
